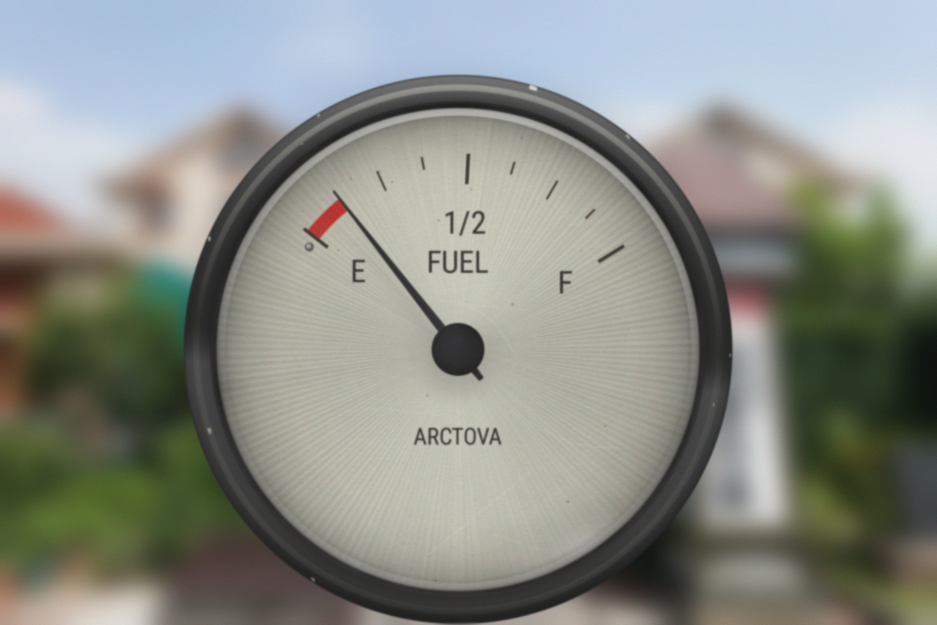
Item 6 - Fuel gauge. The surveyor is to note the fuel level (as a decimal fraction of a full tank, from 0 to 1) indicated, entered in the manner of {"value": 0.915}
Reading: {"value": 0.125}
